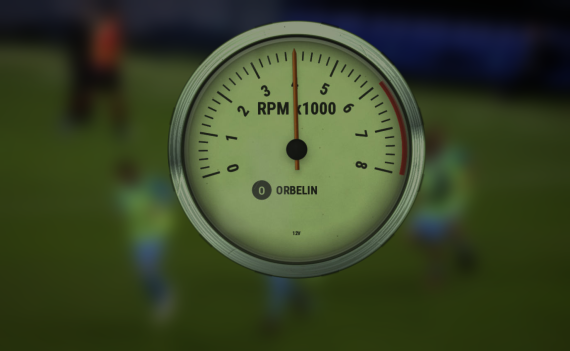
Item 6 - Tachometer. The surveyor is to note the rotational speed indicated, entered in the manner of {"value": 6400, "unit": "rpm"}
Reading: {"value": 4000, "unit": "rpm"}
